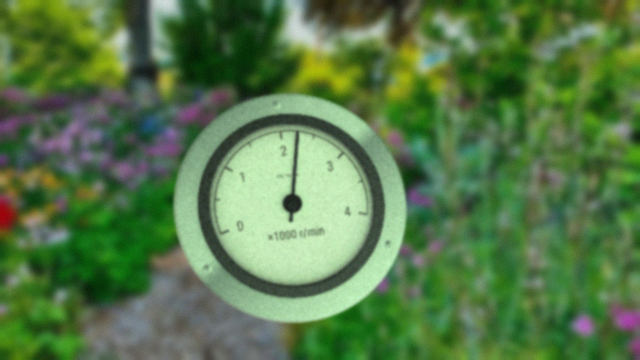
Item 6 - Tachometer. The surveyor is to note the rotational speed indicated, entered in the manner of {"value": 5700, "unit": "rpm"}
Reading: {"value": 2250, "unit": "rpm"}
